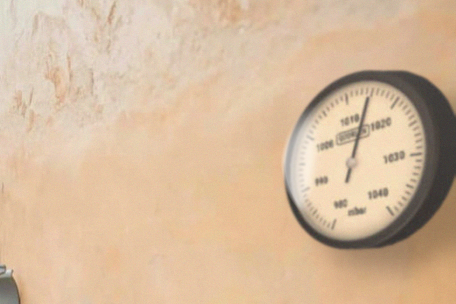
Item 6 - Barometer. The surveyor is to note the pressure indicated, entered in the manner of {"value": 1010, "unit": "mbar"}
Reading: {"value": 1015, "unit": "mbar"}
